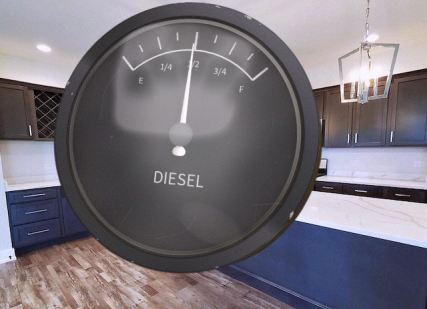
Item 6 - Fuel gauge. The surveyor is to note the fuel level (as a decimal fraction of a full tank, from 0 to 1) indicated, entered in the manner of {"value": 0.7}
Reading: {"value": 0.5}
